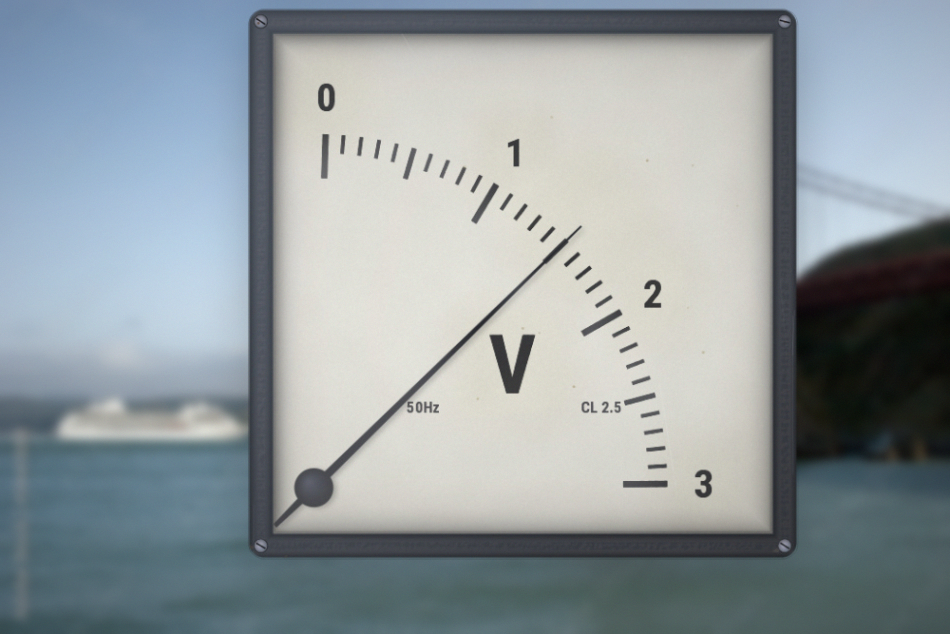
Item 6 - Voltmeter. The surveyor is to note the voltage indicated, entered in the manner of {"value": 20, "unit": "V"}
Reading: {"value": 1.5, "unit": "V"}
